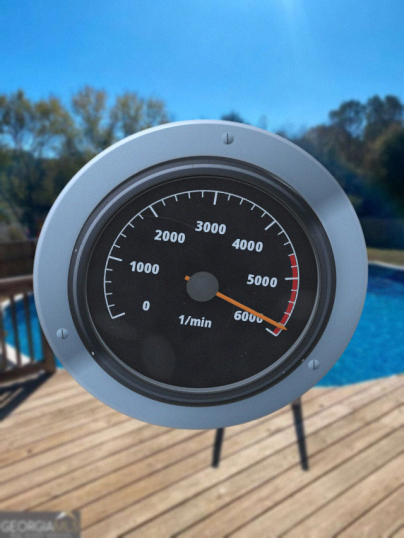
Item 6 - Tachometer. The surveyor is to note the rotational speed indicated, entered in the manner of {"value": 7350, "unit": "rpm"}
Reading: {"value": 5800, "unit": "rpm"}
